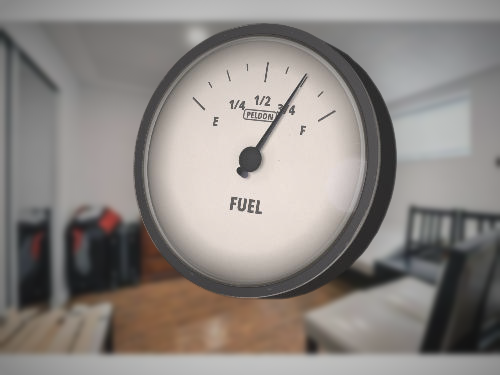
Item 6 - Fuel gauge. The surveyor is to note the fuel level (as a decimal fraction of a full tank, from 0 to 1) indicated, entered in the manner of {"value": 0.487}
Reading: {"value": 0.75}
